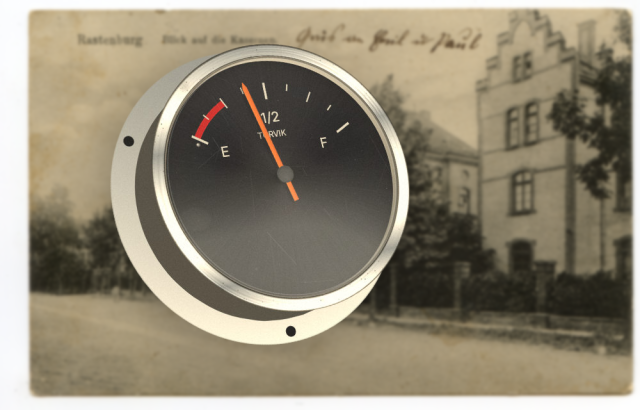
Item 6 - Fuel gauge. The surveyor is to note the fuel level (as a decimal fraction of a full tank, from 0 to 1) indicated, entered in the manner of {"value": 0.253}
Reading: {"value": 0.375}
